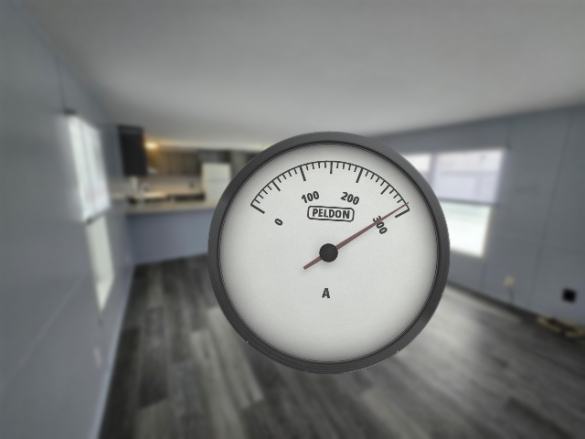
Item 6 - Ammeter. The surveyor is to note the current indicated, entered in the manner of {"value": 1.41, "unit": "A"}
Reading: {"value": 290, "unit": "A"}
